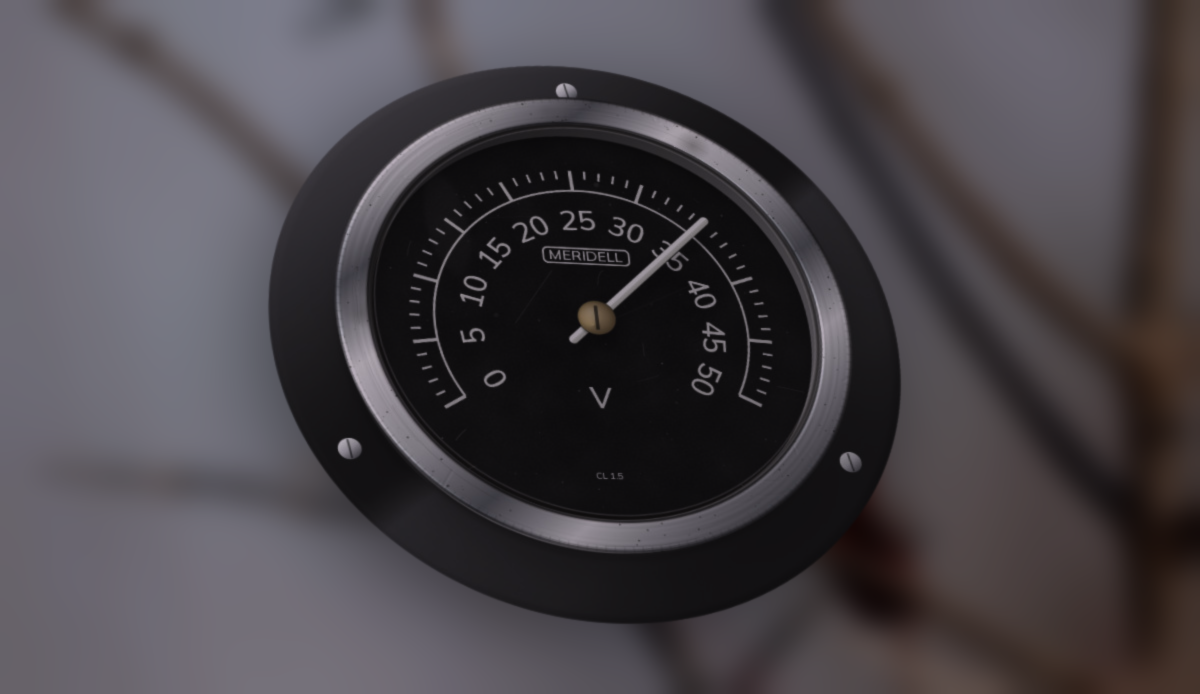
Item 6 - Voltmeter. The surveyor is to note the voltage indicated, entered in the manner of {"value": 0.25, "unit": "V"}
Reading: {"value": 35, "unit": "V"}
